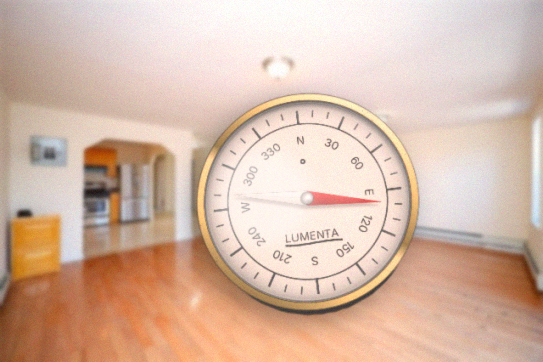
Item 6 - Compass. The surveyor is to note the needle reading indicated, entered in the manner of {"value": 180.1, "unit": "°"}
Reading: {"value": 100, "unit": "°"}
